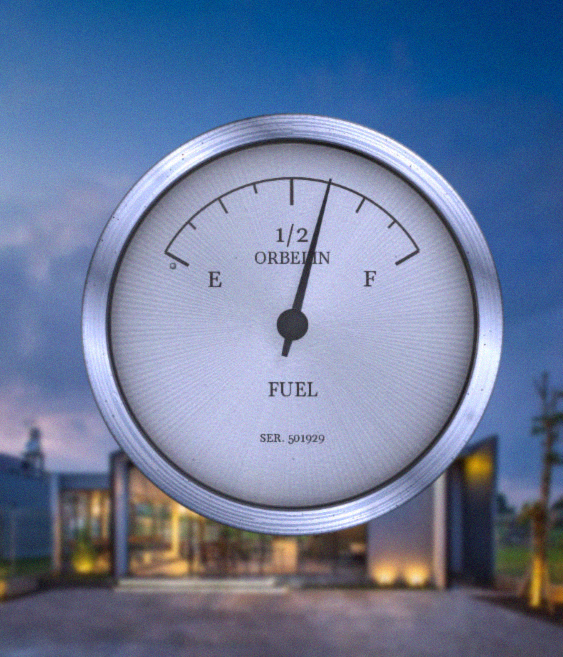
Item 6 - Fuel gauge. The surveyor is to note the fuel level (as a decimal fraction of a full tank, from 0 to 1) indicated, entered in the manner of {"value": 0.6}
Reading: {"value": 0.625}
